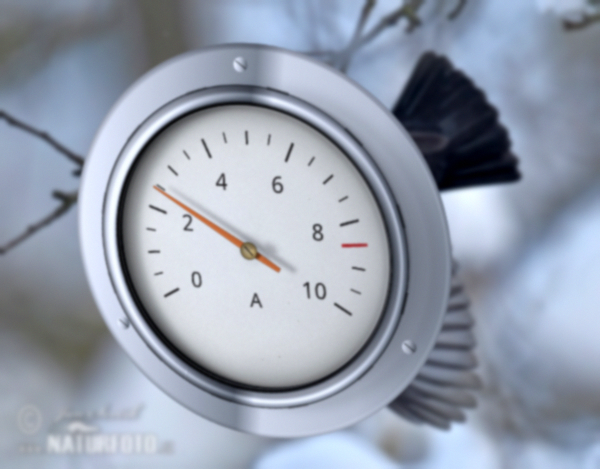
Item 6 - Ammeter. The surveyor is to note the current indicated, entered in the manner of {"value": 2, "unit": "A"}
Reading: {"value": 2.5, "unit": "A"}
